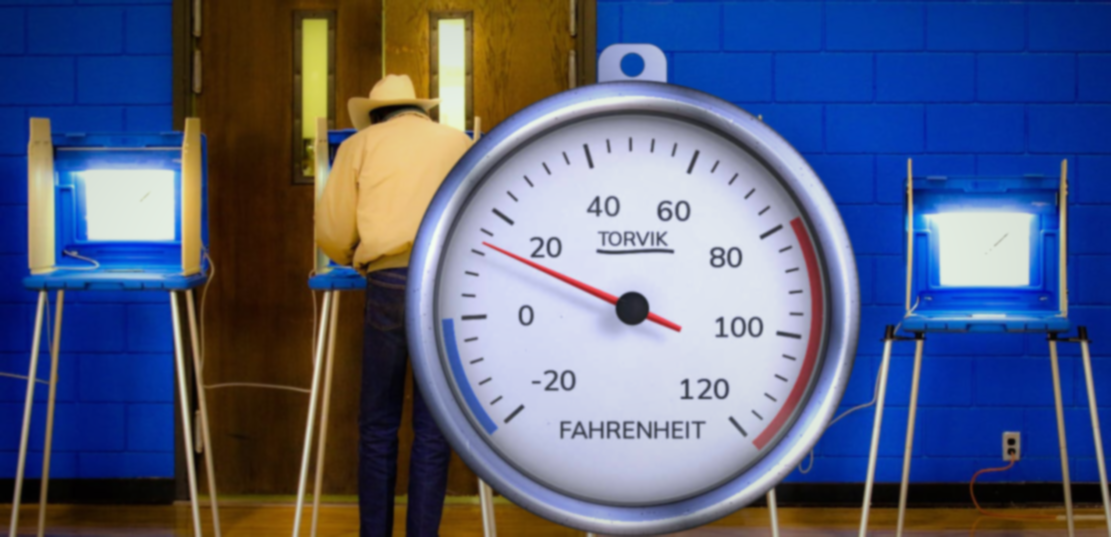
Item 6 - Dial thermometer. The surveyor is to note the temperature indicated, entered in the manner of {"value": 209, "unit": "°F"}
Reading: {"value": 14, "unit": "°F"}
